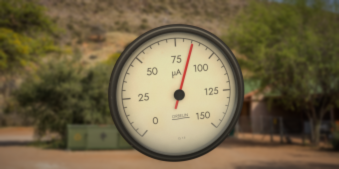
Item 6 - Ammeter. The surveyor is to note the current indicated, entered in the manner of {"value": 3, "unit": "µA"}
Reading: {"value": 85, "unit": "µA"}
